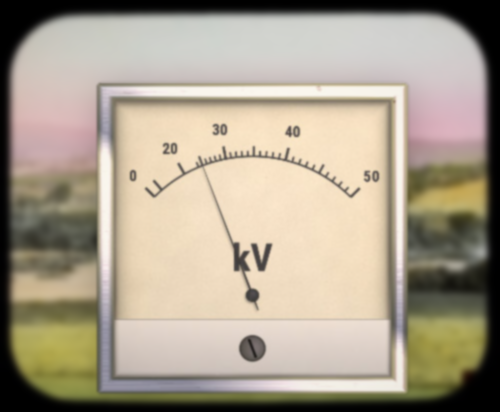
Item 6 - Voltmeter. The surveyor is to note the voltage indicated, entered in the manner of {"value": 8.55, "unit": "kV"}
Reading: {"value": 25, "unit": "kV"}
